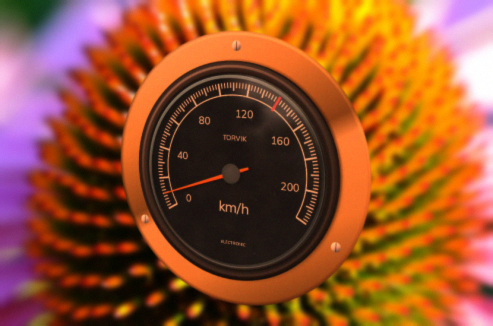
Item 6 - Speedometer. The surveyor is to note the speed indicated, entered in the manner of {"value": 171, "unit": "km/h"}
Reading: {"value": 10, "unit": "km/h"}
